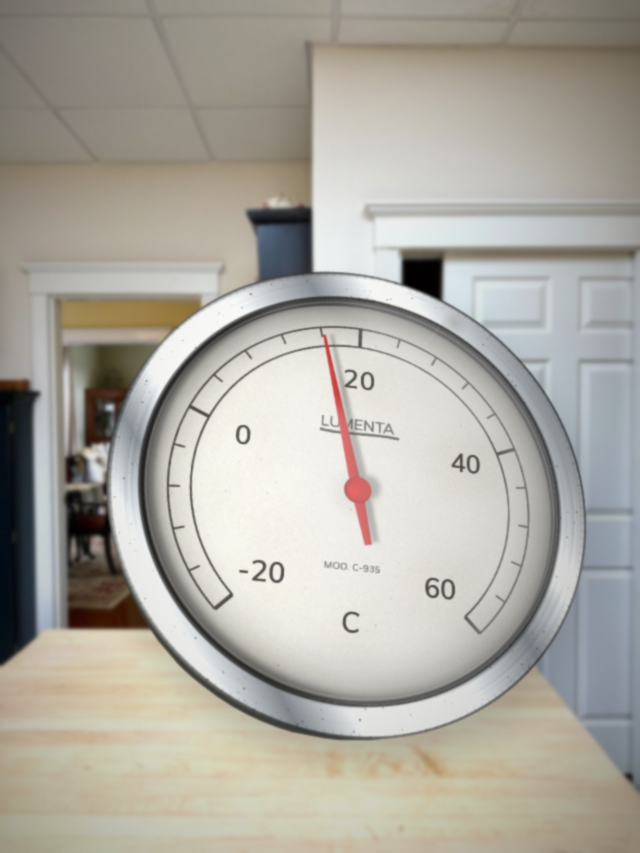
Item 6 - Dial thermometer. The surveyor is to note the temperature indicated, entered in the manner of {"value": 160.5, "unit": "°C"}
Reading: {"value": 16, "unit": "°C"}
